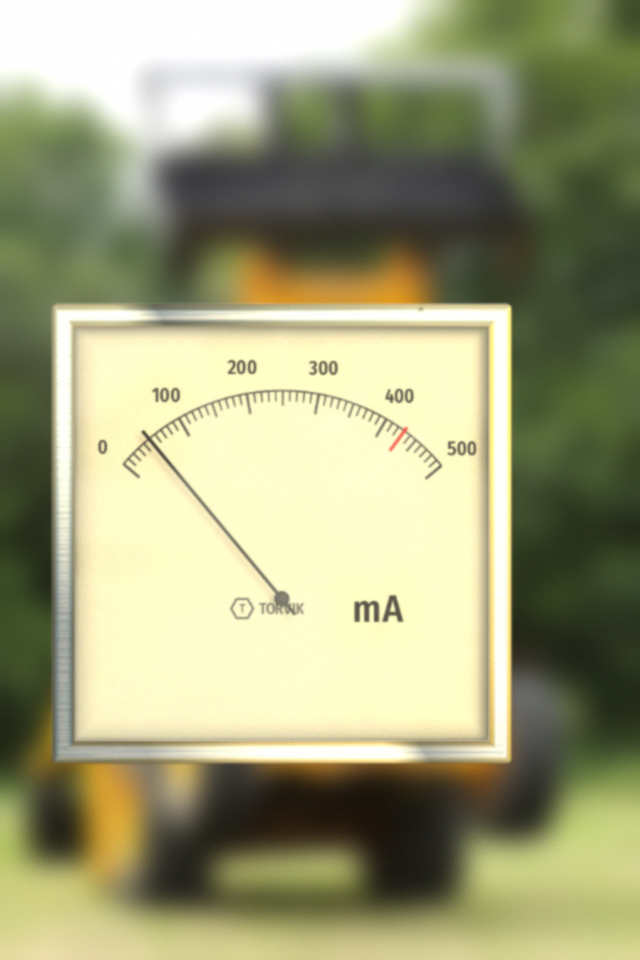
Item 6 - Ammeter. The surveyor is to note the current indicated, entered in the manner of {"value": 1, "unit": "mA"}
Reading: {"value": 50, "unit": "mA"}
